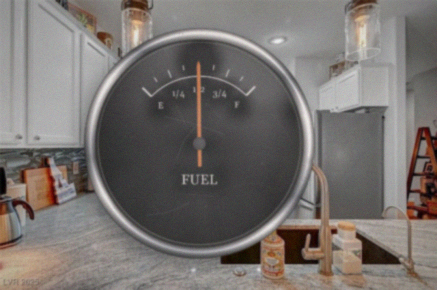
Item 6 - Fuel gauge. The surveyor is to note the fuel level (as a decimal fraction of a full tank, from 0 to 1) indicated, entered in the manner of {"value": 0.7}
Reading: {"value": 0.5}
